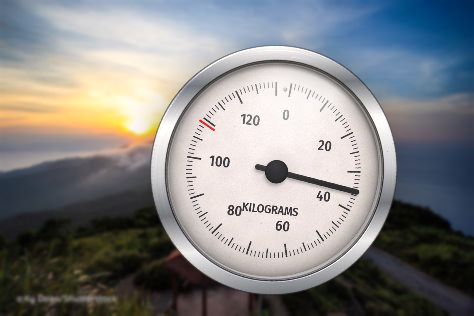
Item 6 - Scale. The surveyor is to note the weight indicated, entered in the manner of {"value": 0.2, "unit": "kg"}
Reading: {"value": 35, "unit": "kg"}
